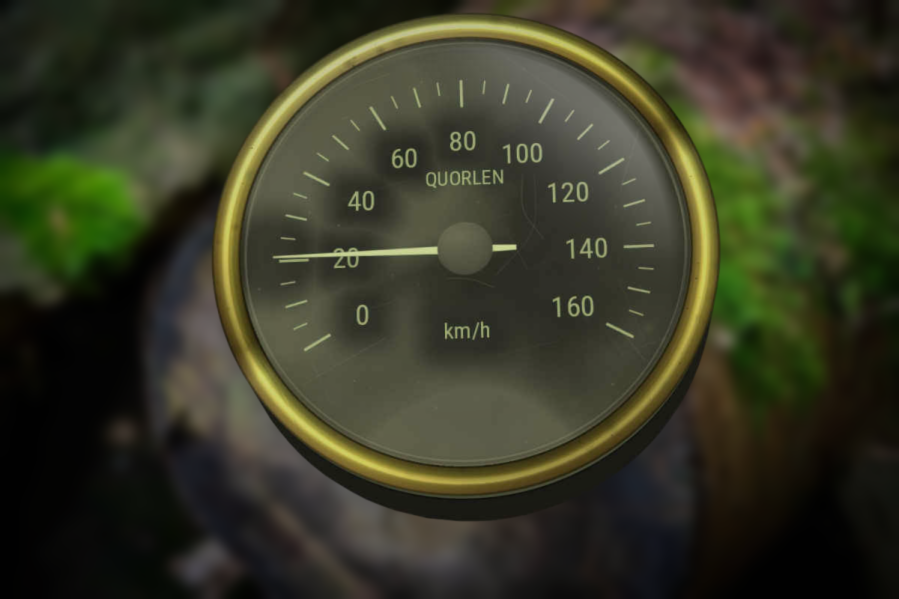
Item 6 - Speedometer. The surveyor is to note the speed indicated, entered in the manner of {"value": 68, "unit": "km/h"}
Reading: {"value": 20, "unit": "km/h"}
